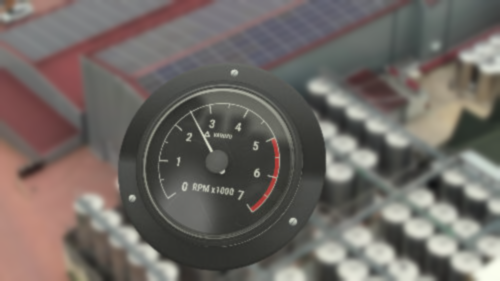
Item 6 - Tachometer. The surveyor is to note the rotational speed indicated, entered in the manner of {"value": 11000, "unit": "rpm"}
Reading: {"value": 2500, "unit": "rpm"}
